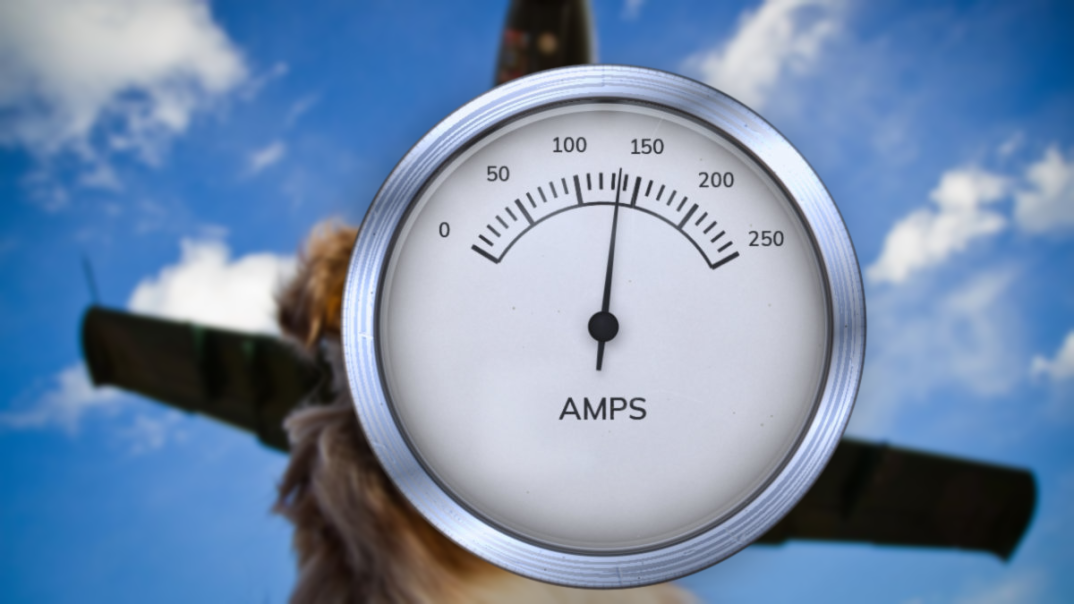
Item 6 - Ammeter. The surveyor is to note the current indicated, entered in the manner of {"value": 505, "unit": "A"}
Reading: {"value": 135, "unit": "A"}
